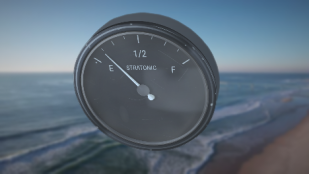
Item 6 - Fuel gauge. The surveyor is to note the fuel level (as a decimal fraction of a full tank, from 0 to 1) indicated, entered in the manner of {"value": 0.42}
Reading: {"value": 0.125}
